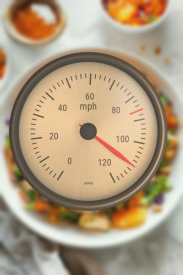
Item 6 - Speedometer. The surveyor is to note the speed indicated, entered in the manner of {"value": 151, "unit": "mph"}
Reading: {"value": 110, "unit": "mph"}
